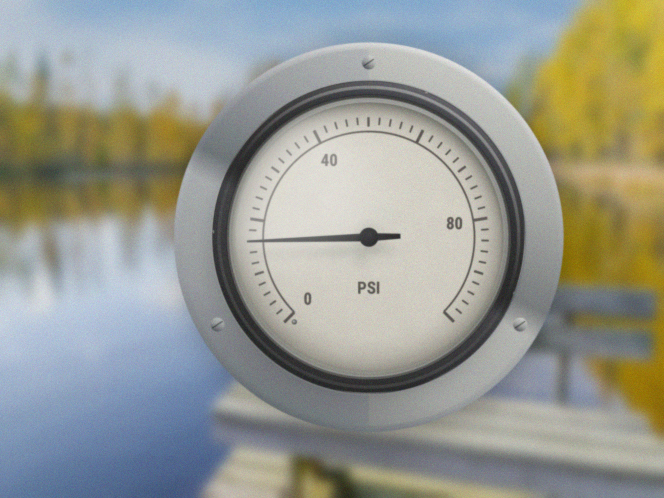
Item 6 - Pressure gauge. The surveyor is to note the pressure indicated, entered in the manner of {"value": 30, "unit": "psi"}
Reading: {"value": 16, "unit": "psi"}
